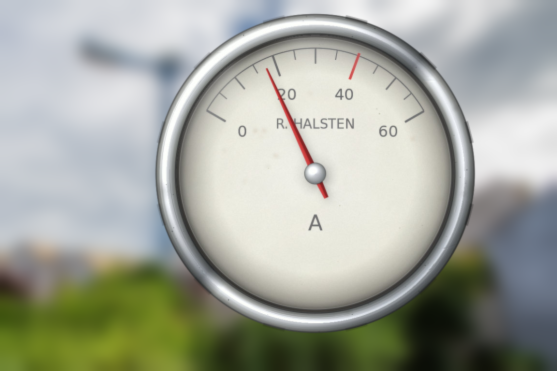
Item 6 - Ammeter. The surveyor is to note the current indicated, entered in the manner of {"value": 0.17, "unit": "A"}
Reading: {"value": 17.5, "unit": "A"}
